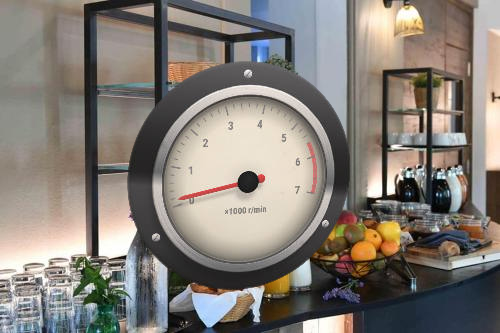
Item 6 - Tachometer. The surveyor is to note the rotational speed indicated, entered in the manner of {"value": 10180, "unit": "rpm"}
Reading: {"value": 200, "unit": "rpm"}
